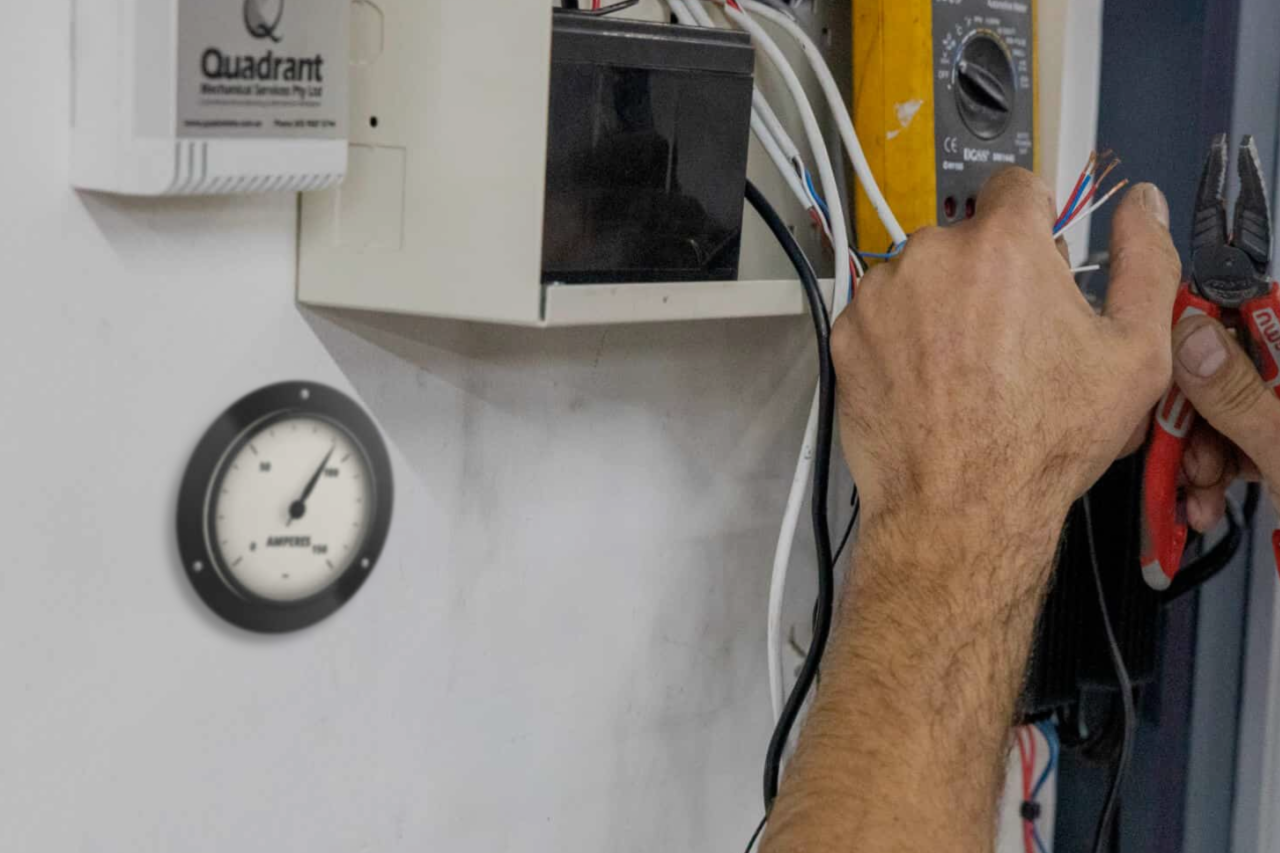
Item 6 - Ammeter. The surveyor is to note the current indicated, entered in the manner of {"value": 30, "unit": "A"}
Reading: {"value": 90, "unit": "A"}
